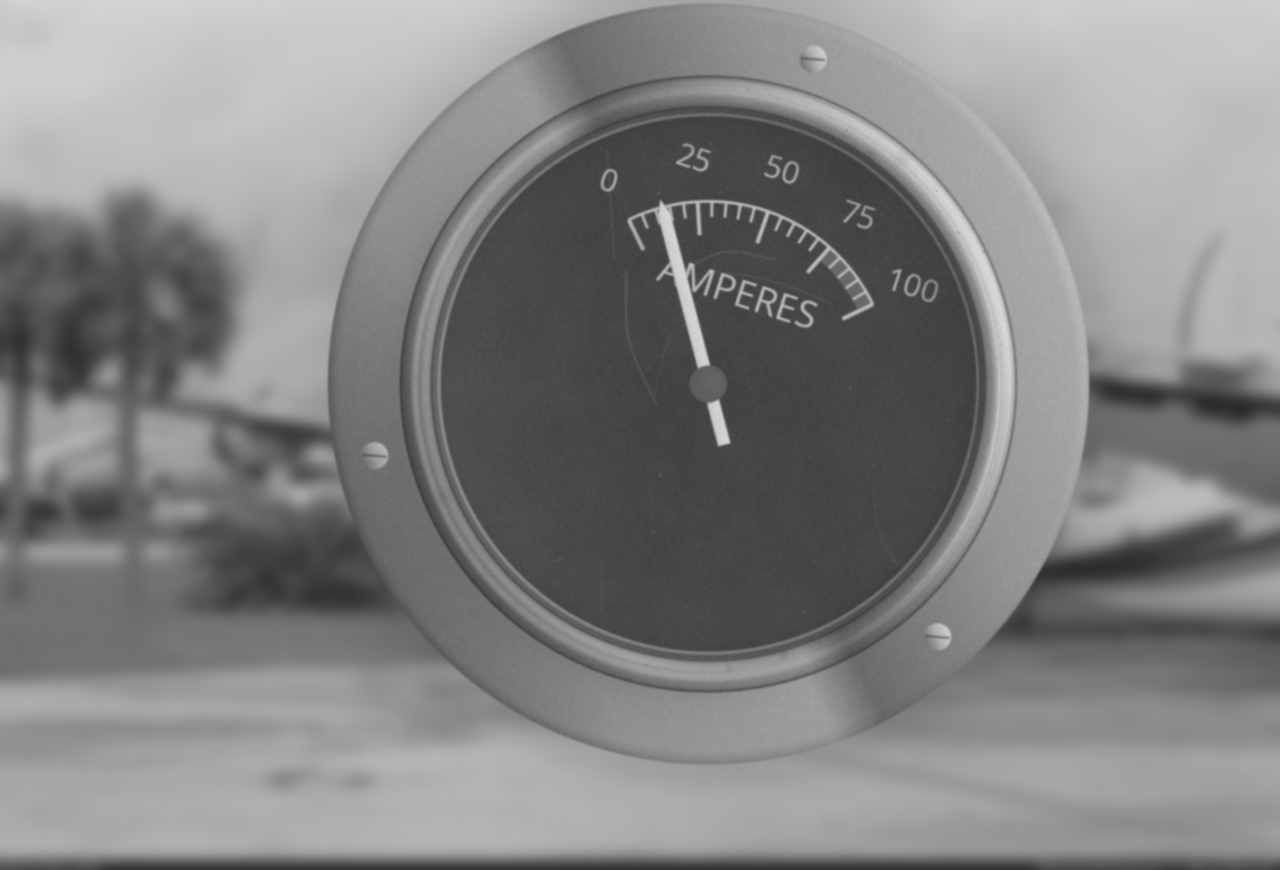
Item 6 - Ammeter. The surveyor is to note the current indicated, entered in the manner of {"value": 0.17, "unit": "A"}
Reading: {"value": 12.5, "unit": "A"}
